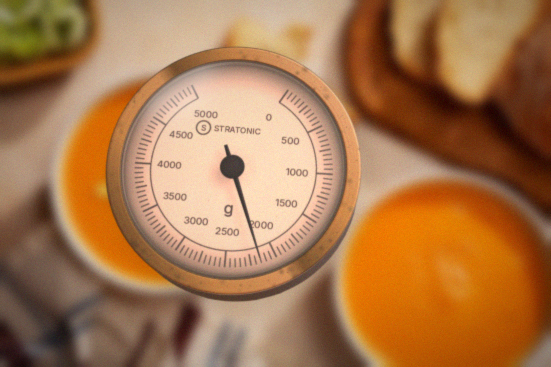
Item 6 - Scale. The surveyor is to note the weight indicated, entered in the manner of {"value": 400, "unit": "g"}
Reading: {"value": 2150, "unit": "g"}
